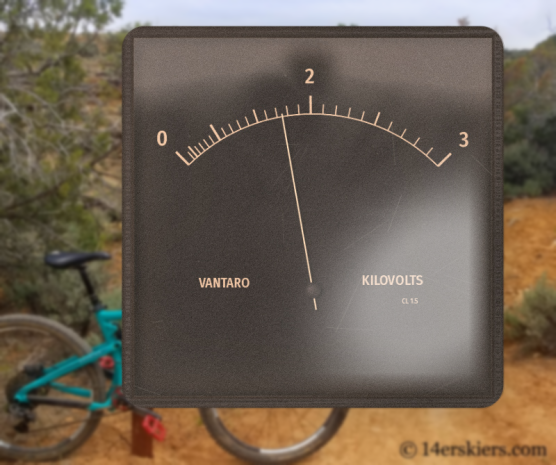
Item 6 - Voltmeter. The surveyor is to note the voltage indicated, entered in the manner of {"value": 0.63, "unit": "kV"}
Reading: {"value": 1.75, "unit": "kV"}
